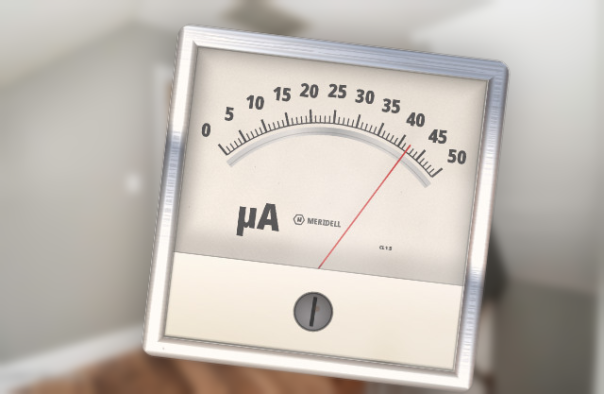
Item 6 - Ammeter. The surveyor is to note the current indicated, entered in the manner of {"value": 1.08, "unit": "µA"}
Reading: {"value": 42, "unit": "µA"}
